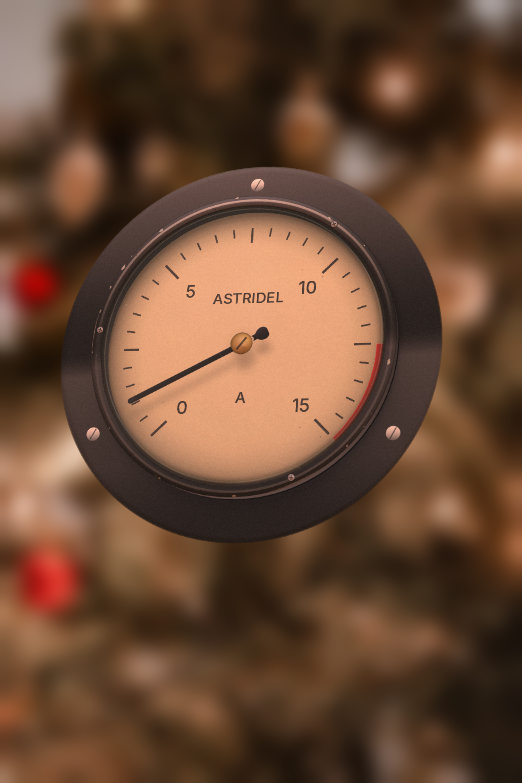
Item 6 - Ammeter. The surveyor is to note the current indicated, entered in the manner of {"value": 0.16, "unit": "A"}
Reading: {"value": 1, "unit": "A"}
